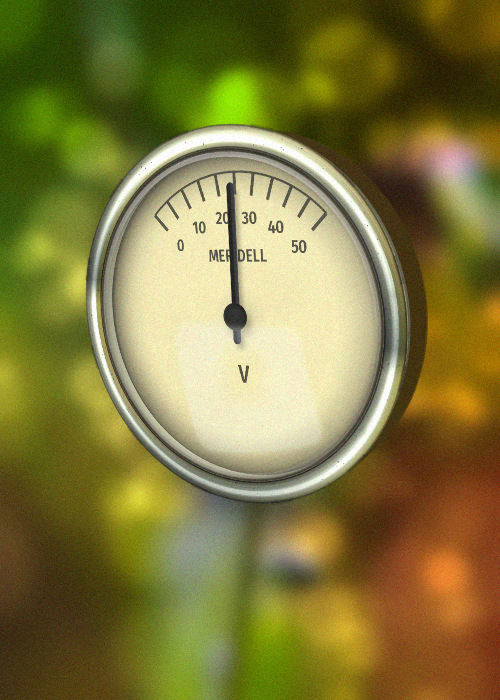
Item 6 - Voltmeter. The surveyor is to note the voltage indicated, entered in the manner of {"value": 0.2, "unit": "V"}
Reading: {"value": 25, "unit": "V"}
